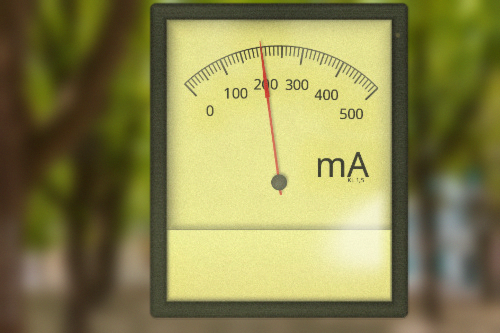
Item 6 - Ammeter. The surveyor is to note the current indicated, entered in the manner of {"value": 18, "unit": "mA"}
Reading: {"value": 200, "unit": "mA"}
